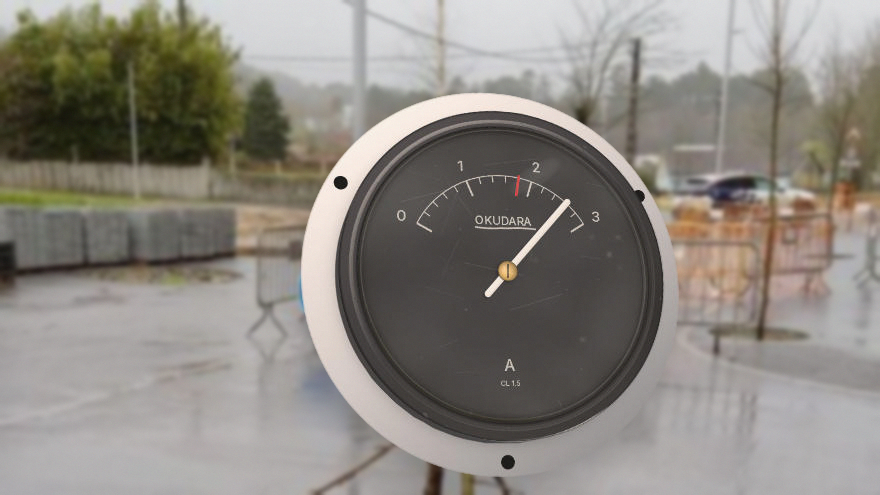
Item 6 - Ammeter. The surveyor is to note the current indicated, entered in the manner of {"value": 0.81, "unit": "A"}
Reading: {"value": 2.6, "unit": "A"}
